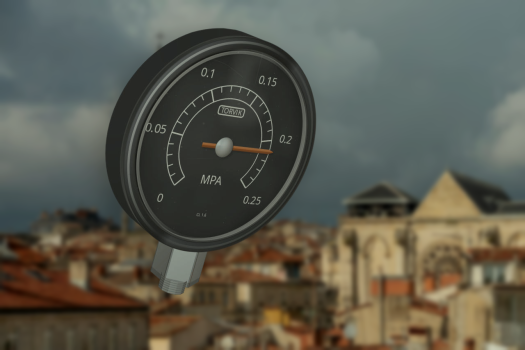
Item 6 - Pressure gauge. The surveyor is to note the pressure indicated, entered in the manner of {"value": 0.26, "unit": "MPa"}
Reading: {"value": 0.21, "unit": "MPa"}
